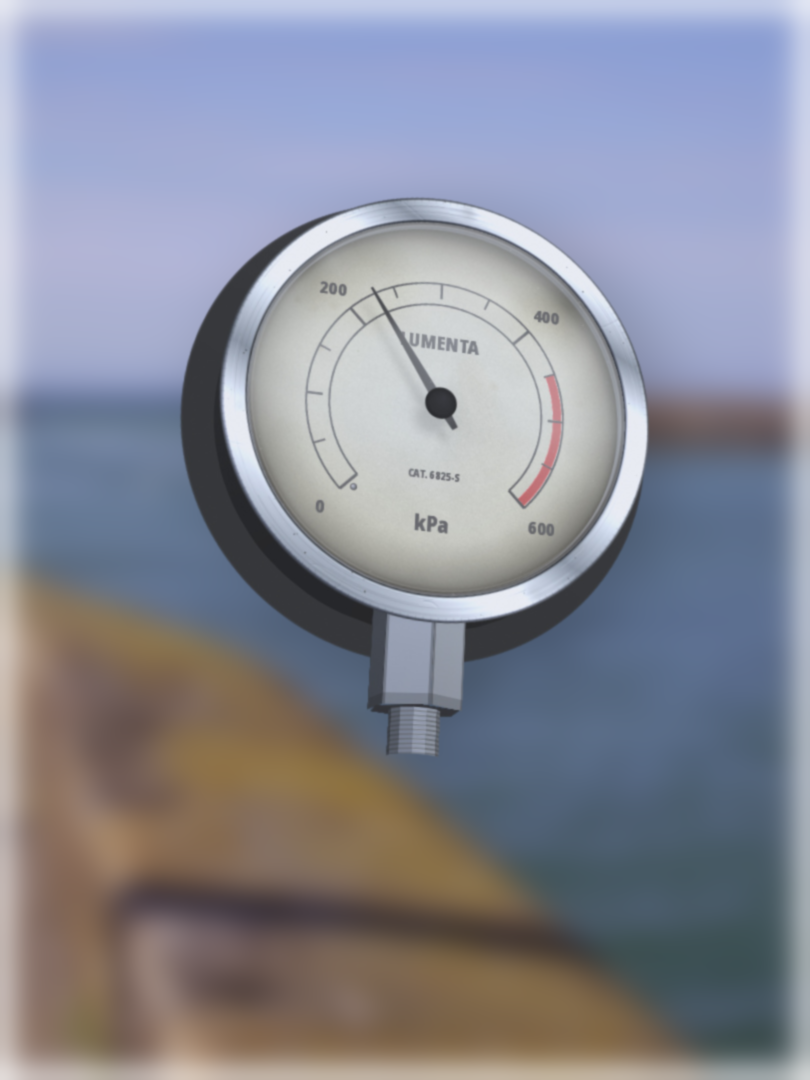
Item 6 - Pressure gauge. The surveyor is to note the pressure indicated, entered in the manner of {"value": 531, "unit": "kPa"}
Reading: {"value": 225, "unit": "kPa"}
